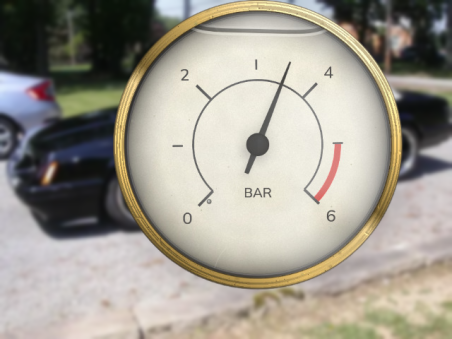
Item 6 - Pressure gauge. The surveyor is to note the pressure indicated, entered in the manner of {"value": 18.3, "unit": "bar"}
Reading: {"value": 3.5, "unit": "bar"}
